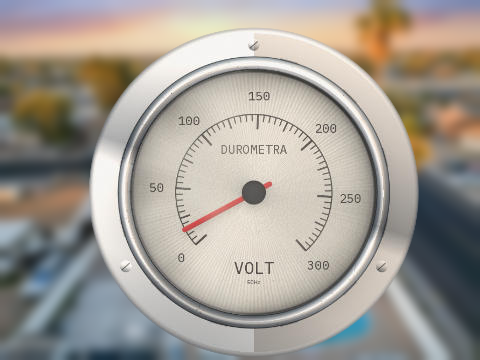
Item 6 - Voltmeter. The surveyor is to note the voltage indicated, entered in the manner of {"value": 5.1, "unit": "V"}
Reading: {"value": 15, "unit": "V"}
